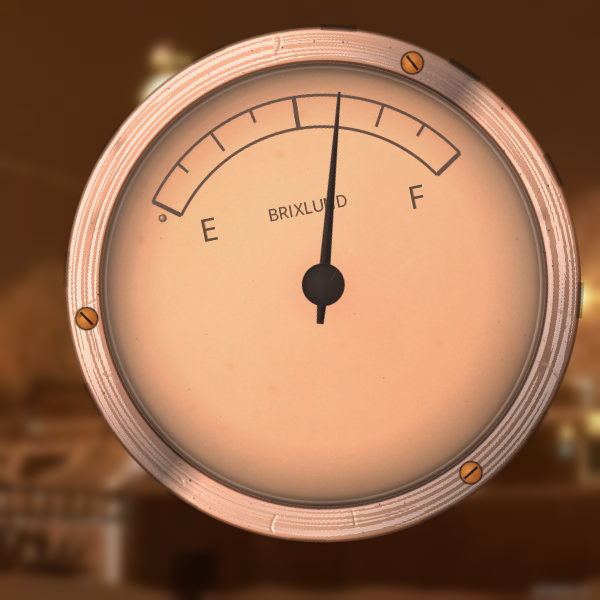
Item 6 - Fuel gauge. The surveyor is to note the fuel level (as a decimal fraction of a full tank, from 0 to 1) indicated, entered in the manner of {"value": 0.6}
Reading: {"value": 0.625}
